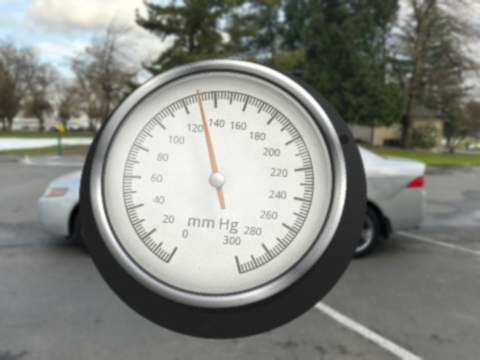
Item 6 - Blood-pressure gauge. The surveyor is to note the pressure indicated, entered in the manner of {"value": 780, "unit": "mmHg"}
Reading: {"value": 130, "unit": "mmHg"}
